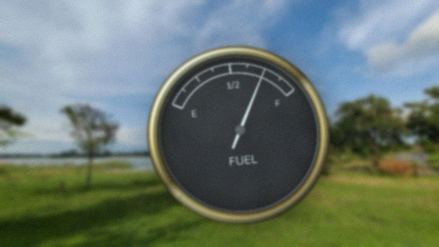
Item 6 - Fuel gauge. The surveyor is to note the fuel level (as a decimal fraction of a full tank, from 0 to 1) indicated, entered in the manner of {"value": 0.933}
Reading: {"value": 0.75}
